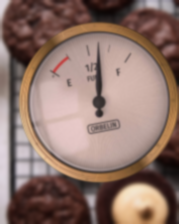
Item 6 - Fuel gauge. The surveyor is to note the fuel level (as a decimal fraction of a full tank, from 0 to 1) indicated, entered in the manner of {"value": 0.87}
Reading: {"value": 0.625}
